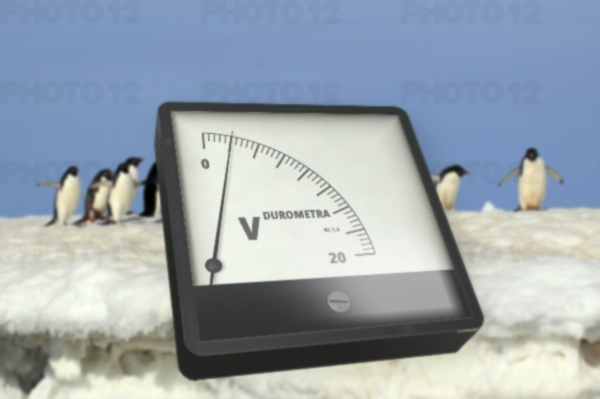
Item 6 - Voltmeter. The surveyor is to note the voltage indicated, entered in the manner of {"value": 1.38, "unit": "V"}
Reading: {"value": 2.5, "unit": "V"}
